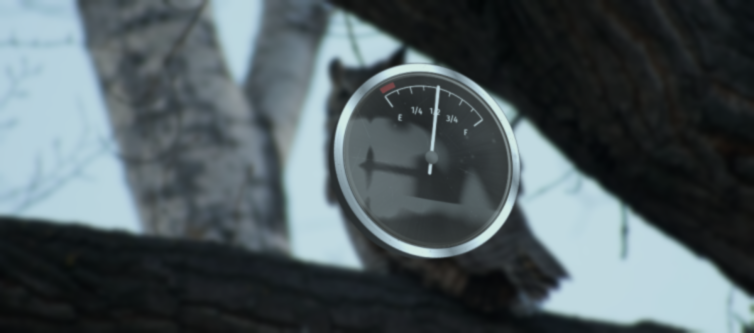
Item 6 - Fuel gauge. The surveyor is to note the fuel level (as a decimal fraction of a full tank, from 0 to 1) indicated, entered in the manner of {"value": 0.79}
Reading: {"value": 0.5}
